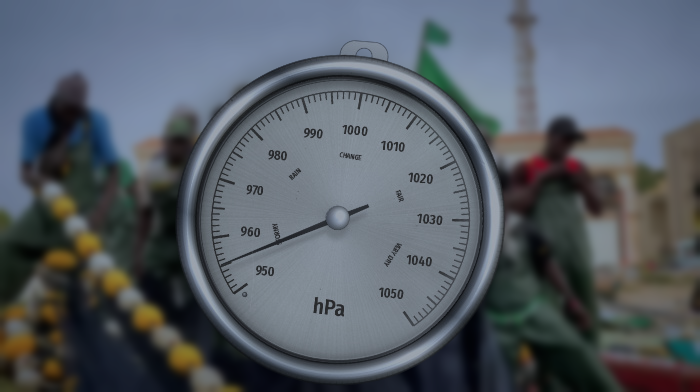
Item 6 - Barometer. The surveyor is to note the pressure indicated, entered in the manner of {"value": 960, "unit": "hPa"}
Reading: {"value": 955, "unit": "hPa"}
